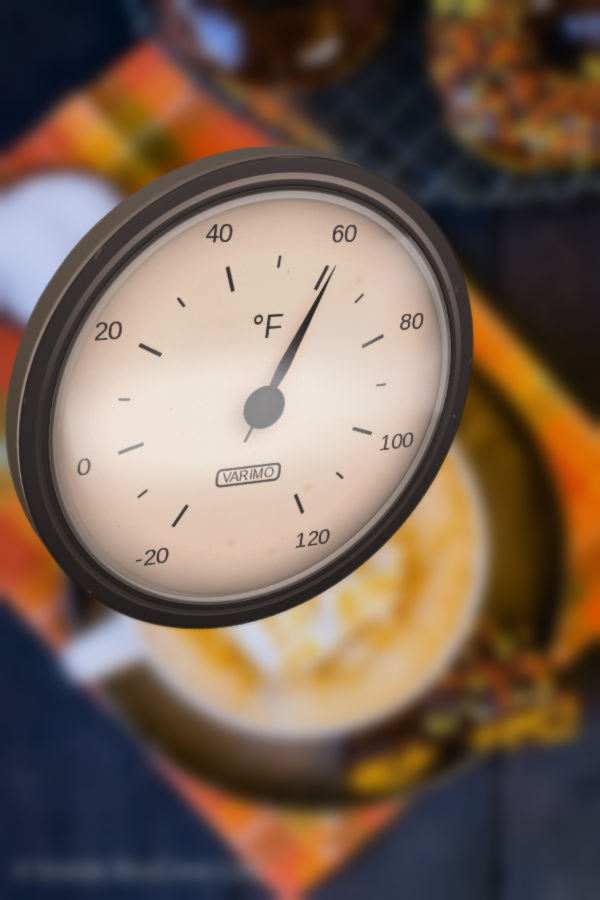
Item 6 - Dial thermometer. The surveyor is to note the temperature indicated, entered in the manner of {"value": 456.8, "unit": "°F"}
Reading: {"value": 60, "unit": "°F"}
